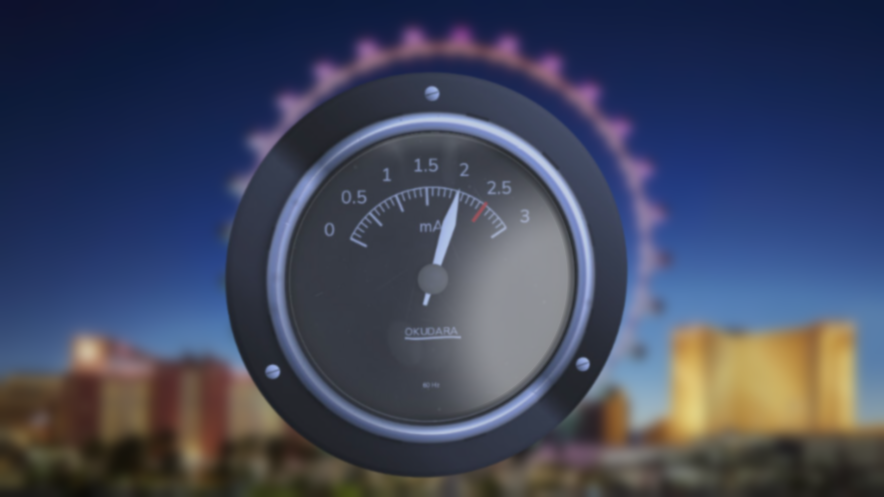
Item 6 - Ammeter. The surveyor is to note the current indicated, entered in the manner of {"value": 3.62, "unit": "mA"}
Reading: {"value": 2, "unit": "mA"}
